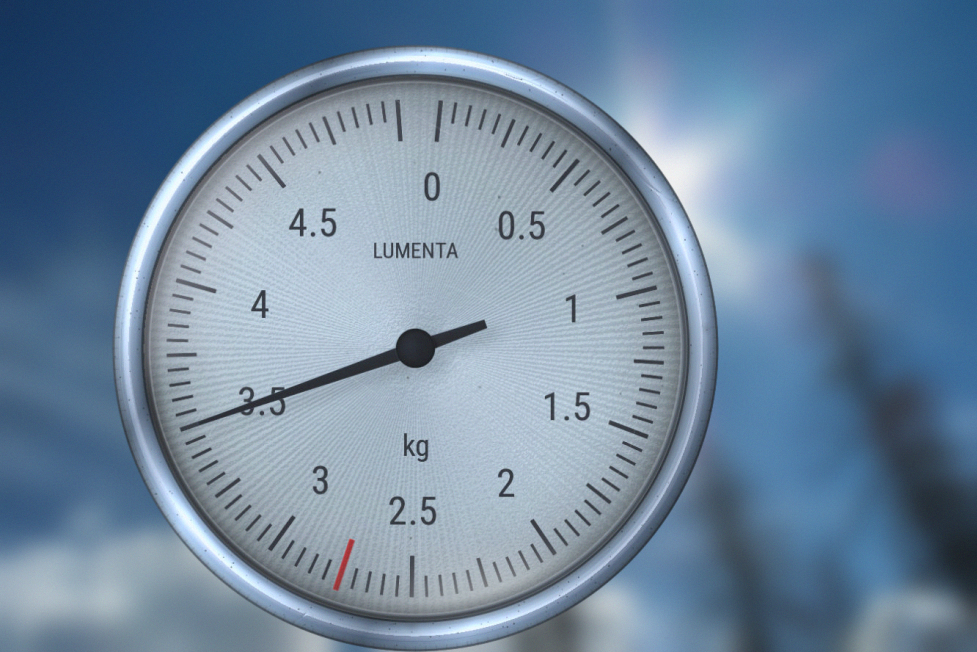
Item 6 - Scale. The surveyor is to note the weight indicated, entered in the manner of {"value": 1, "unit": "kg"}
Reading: {"value": 3.5, "unit": "kg"}
